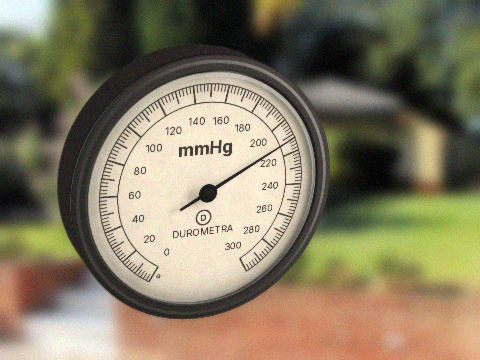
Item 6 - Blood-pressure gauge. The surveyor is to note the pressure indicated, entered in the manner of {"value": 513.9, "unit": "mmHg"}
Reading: {"value": 210, "unit": "mmHg"}
